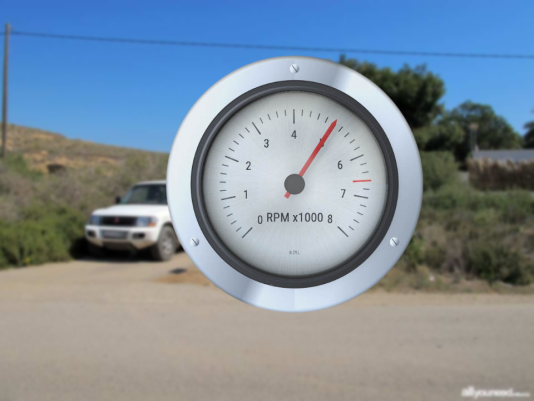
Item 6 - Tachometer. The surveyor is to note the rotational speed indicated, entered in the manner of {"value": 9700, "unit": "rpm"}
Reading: {"value": 5000, "unit": "rpm"}
